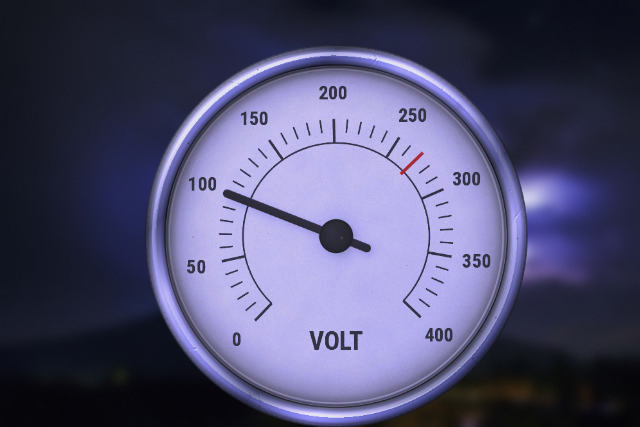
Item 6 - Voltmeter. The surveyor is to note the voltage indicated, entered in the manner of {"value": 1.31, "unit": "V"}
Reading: {"value": 100, "unit": "V"}
